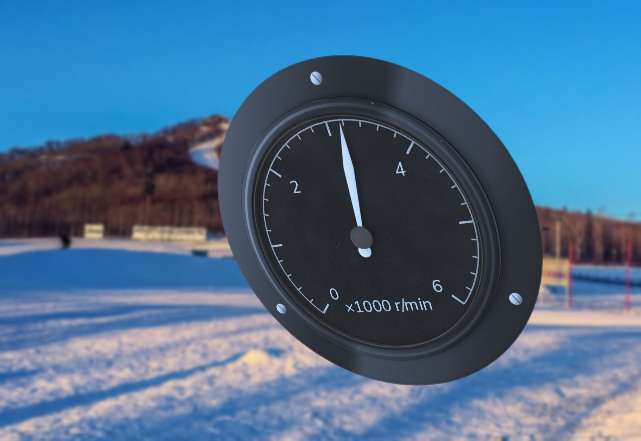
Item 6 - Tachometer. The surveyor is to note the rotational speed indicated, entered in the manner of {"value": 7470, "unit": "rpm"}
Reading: {"value": 3200, "unit": "rpm"}
